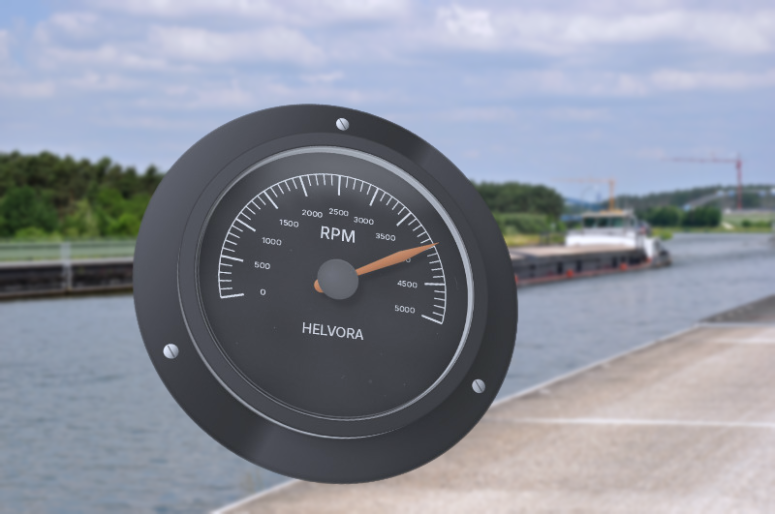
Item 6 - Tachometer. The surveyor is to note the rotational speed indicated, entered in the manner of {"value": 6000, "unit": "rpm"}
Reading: {"value": 4000, "unit": "rpm"}
